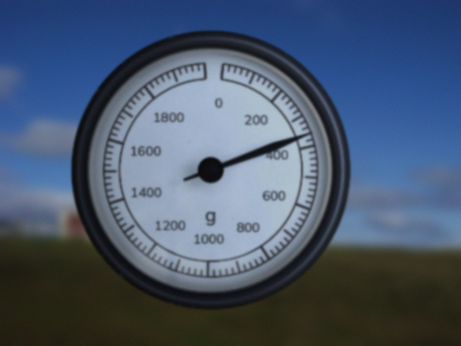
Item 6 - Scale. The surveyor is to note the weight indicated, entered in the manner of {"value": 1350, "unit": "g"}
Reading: {"value": 360, "unit": "g"}
